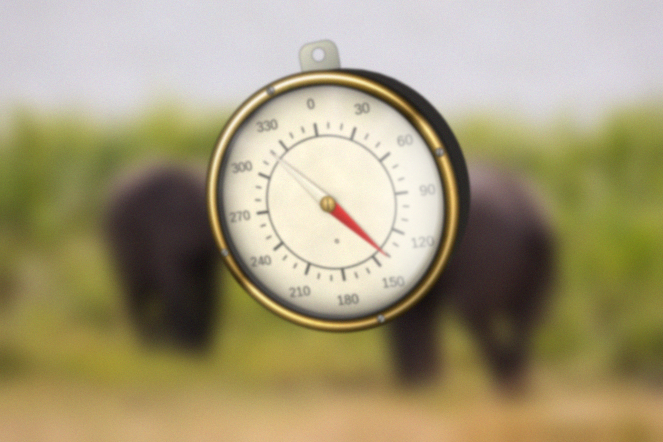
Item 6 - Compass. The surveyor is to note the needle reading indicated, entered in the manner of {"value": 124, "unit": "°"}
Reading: {"value": 140, "unit": "°"}
